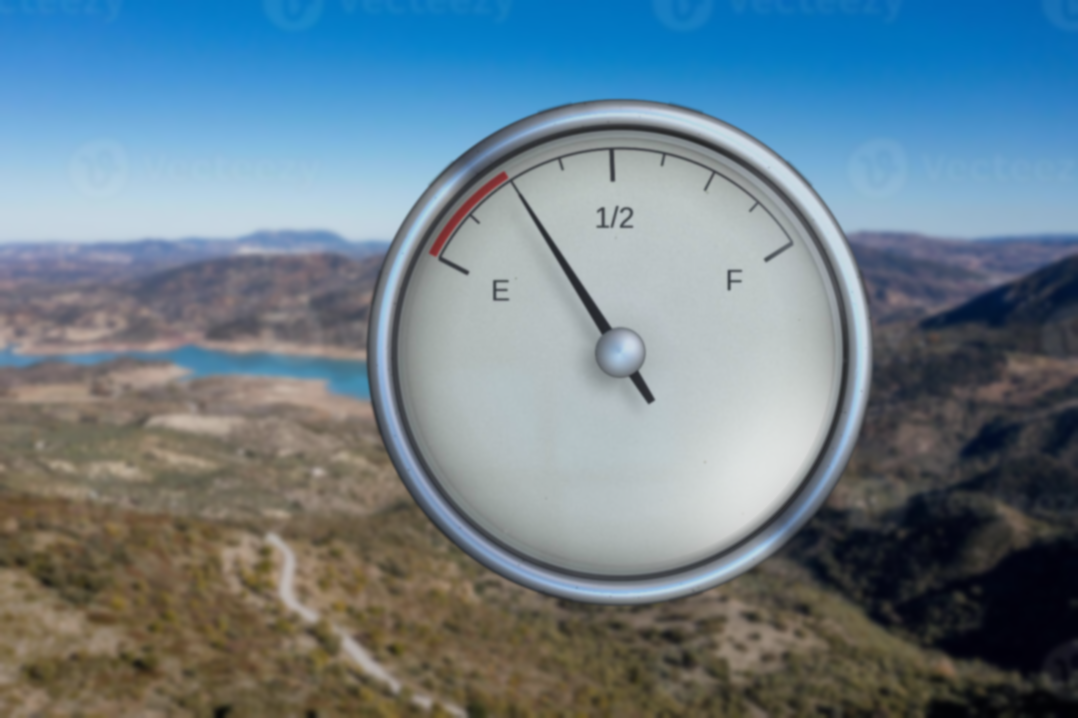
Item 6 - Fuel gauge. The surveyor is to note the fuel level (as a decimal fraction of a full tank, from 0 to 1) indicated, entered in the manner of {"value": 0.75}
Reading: {"value": 0.25}
